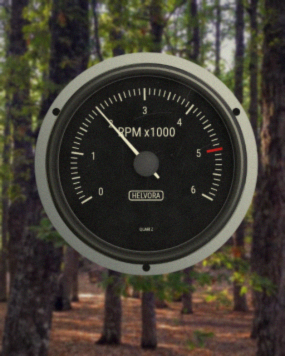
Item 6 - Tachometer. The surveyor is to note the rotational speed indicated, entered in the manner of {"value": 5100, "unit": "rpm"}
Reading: {"value": 2000, "unit": "rpm"}
